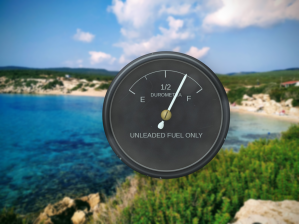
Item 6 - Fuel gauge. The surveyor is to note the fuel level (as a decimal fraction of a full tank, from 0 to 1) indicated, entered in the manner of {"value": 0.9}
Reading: {"value": 0.75}
